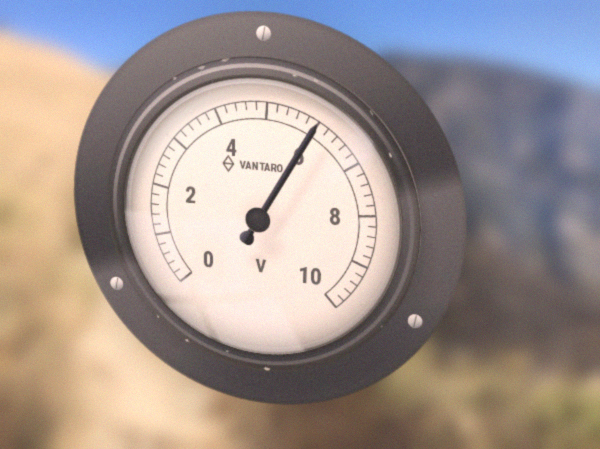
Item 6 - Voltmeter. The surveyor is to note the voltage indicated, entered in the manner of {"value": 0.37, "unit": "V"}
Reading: {"value": 6, "unit": "V"}
